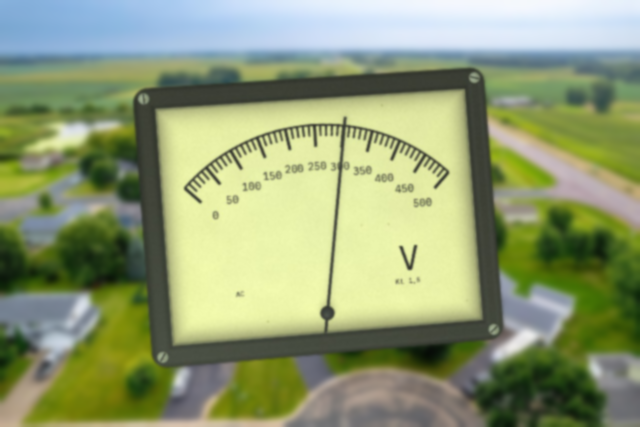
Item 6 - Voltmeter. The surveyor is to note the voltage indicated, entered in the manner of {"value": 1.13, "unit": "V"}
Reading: {"value": 300, "unit": "V"}
